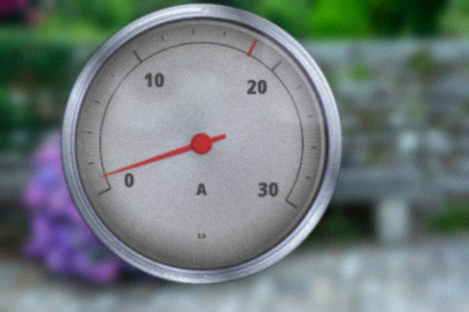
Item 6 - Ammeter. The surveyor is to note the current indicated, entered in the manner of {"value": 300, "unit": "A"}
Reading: {"value": 1, "unit": "A"}
